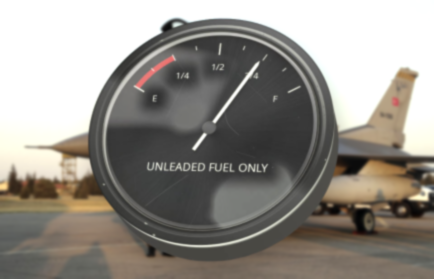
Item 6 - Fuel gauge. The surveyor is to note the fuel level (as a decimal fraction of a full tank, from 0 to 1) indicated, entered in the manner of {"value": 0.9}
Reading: {"value": 0.75}
